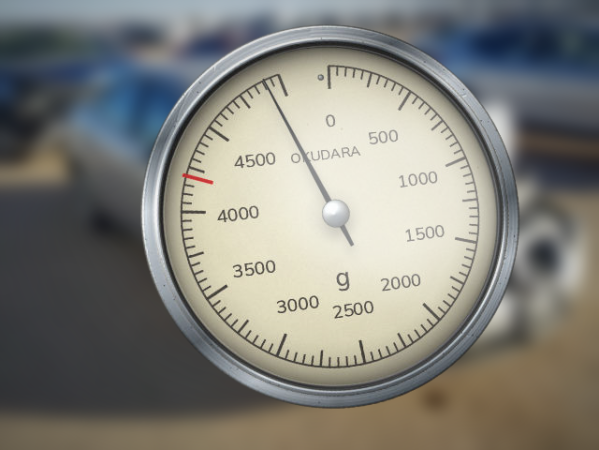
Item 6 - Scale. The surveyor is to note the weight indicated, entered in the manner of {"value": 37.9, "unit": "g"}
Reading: {"value": 4900, "unit": "g"}
